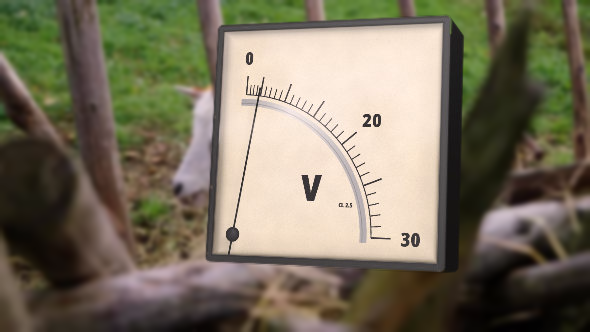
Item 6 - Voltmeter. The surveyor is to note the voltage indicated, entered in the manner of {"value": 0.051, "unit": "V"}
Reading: {"value": 5, "unit": "V"}
